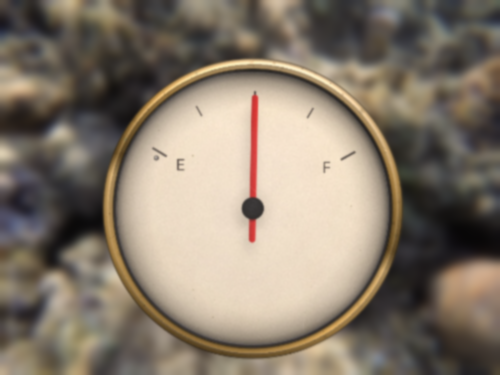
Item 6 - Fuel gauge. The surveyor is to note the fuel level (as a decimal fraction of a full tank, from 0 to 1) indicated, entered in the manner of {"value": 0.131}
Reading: {"value": 0.5}
